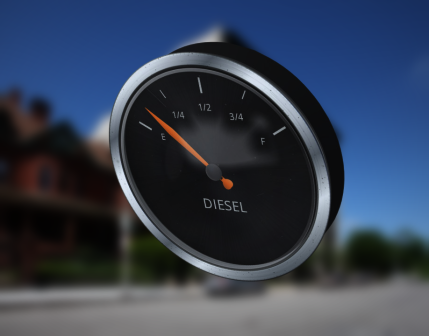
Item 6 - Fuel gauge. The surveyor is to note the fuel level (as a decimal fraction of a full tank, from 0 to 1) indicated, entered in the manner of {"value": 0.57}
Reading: {"value": 0.125}
